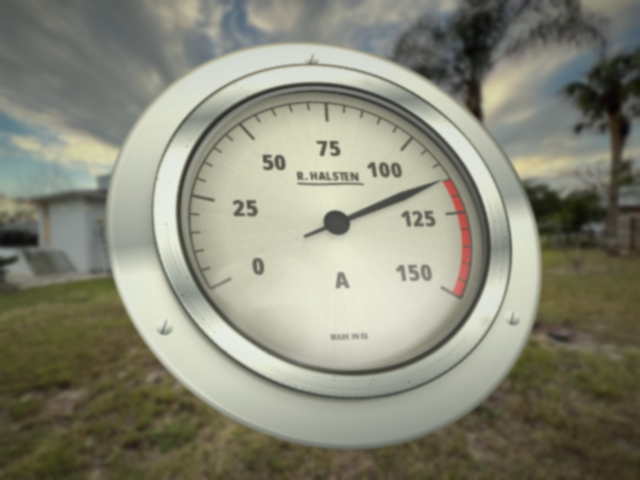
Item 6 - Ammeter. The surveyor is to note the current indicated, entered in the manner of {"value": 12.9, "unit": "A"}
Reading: {"value": 115, "unit": "A"}
